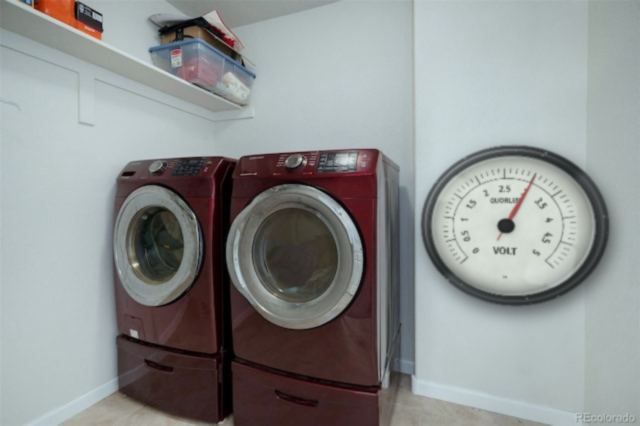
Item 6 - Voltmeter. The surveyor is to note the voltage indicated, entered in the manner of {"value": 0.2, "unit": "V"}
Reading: {"value": 3, "unit": "V"}
